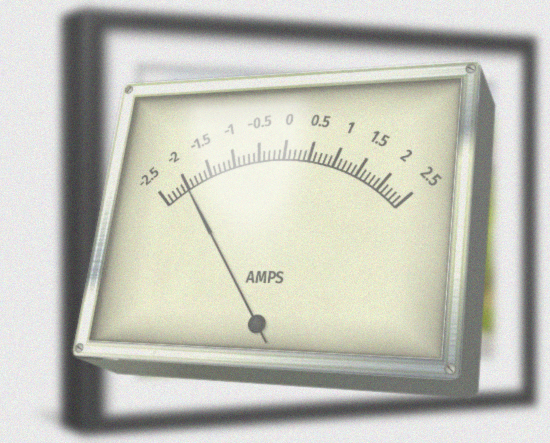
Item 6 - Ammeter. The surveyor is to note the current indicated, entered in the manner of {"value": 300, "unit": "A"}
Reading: {"value": -2, "unit": "A"}
